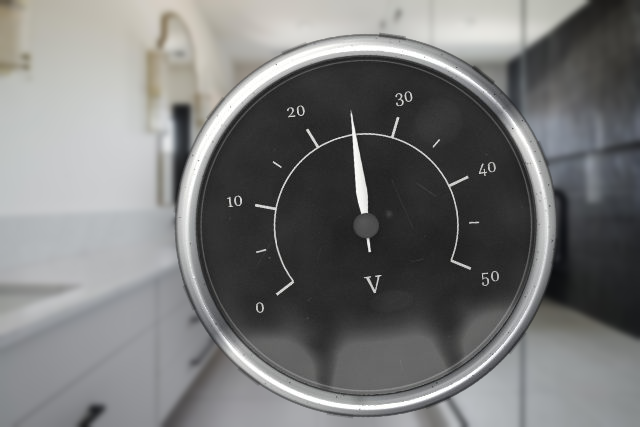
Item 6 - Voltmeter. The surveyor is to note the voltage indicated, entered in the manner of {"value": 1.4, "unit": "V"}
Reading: {"value": 25, "unit": "V"}
